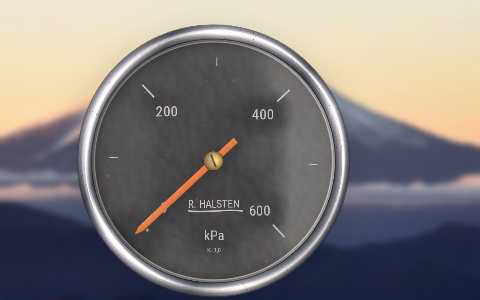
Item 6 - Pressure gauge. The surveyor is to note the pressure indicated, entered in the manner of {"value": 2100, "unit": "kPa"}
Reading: {"value": 0, "unit": "kPa"}
